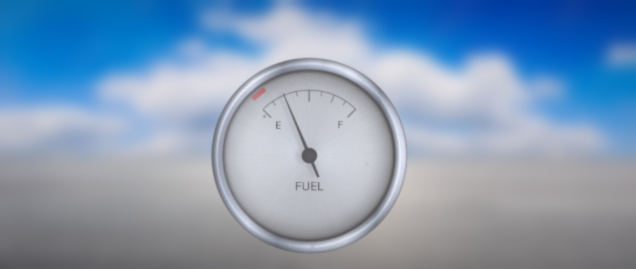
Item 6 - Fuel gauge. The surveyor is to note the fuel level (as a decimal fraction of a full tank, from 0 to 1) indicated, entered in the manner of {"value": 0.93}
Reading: {"value": 0.25}
